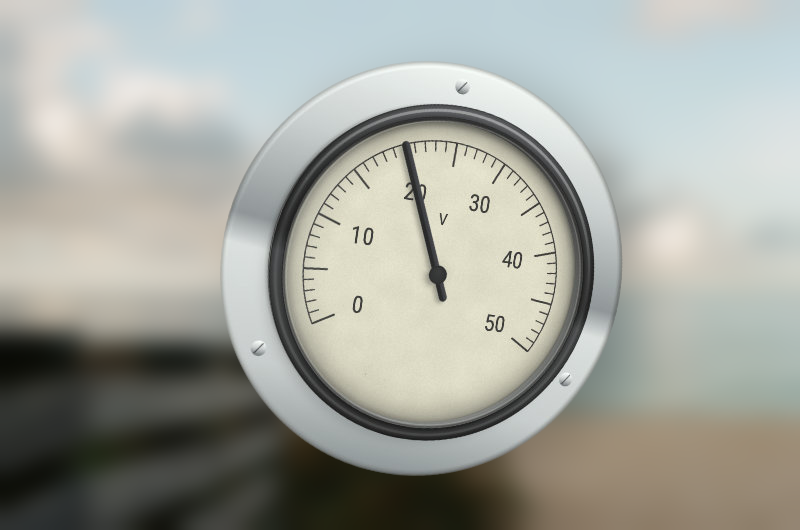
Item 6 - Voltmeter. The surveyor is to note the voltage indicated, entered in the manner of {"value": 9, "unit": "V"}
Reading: {"value": 20, "unit": "V"}
